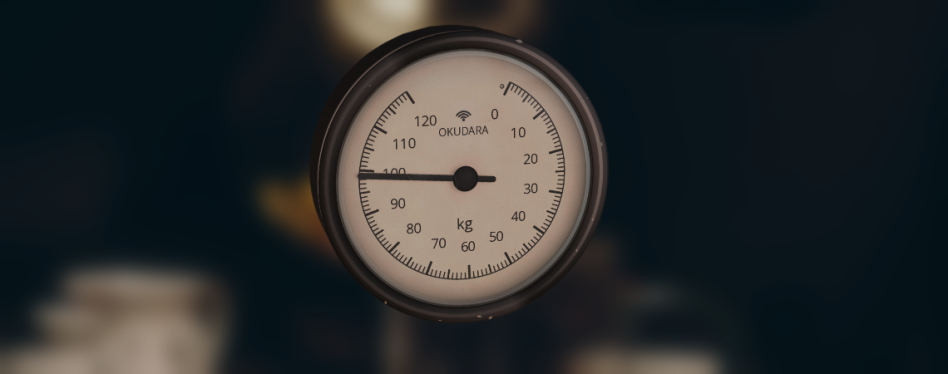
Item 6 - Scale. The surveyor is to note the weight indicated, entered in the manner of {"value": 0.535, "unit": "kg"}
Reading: {"value": 99, "unit": "kg"}
